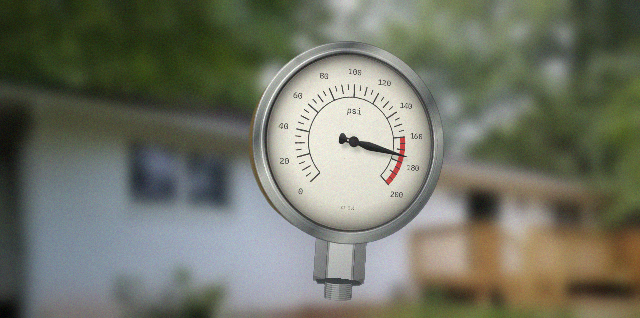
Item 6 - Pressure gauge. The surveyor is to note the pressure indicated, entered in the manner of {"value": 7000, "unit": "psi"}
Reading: {"value": 175, "unit": "psi"}
